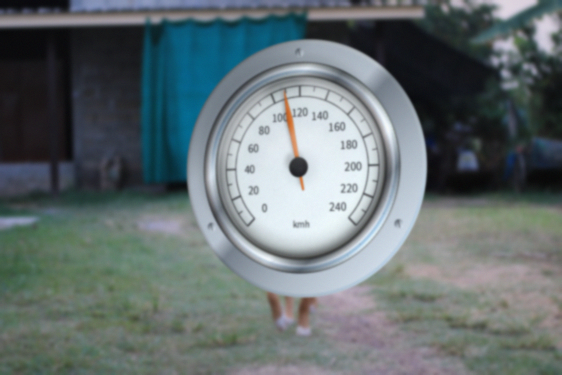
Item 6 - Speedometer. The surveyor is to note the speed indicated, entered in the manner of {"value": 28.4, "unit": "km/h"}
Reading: {"value": 110, "unit": "km/h"}
